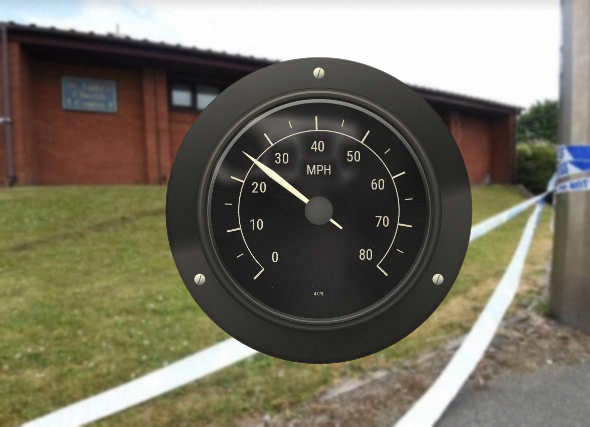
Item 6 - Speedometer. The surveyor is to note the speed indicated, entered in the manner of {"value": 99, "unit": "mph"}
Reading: {"value": 25, "unit": "mph"}
